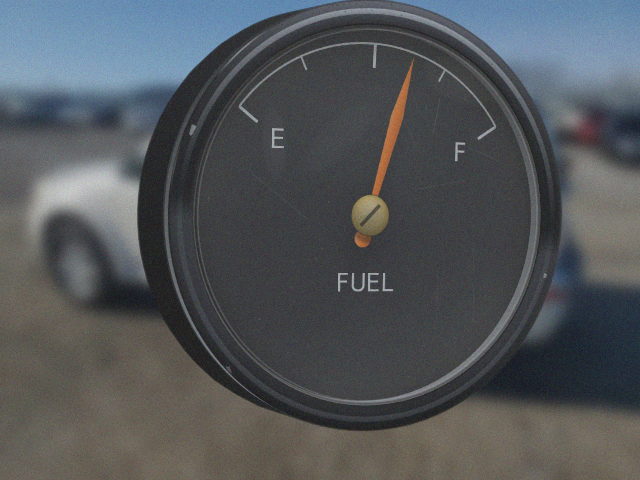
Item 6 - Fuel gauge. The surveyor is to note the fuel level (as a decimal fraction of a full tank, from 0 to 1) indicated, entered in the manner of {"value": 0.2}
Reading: {"value": 0.625}
